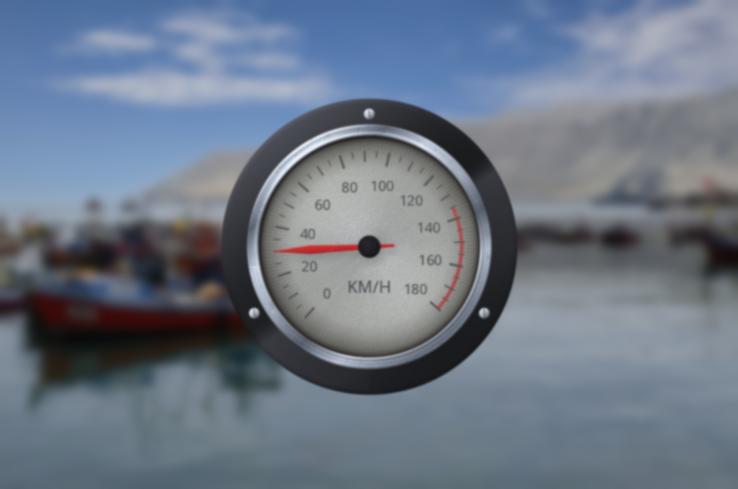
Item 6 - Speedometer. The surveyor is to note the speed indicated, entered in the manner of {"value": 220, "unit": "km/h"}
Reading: {"value": 30, "unit": "km/h"}
